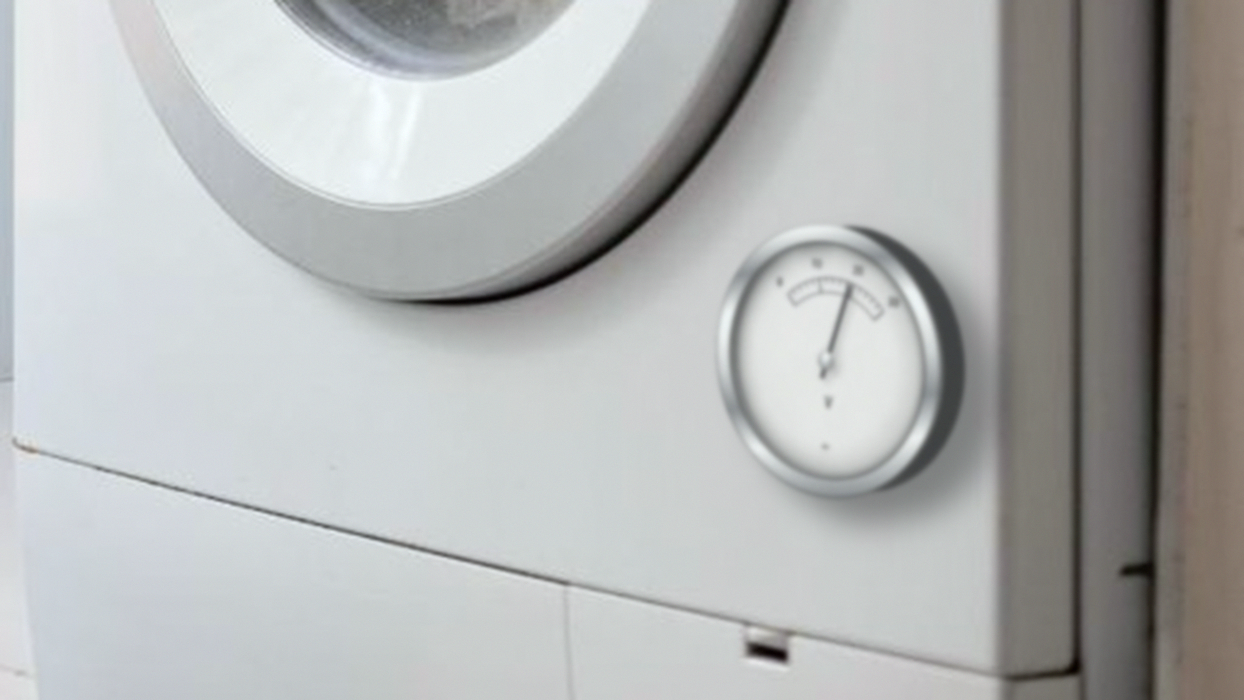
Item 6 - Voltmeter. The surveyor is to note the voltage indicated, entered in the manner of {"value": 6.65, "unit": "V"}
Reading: {"value": 20, "unit": "V"}
